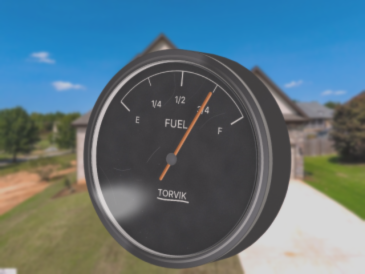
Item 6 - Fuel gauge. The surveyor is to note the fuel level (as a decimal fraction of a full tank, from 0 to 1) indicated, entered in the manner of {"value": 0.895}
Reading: {"value": 0.75}
